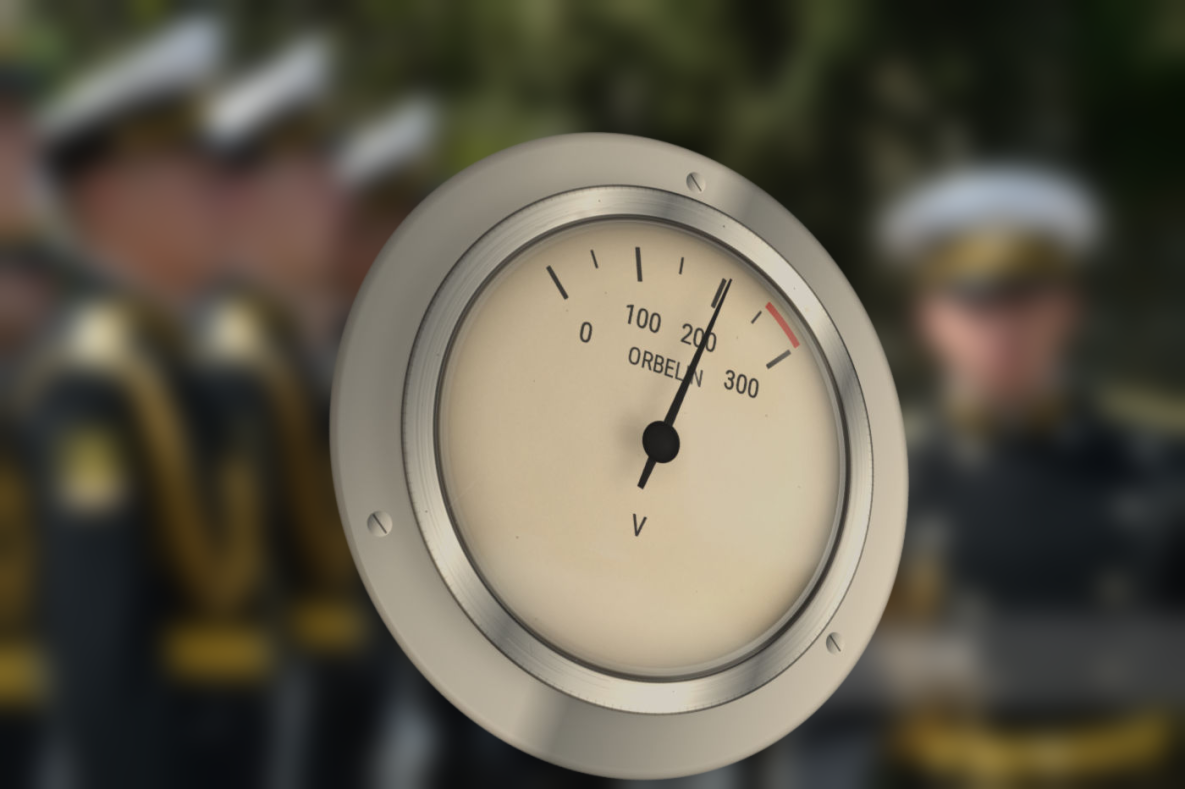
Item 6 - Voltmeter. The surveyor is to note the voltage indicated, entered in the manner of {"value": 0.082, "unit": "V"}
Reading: {"value": 200, "unit": "V"}
